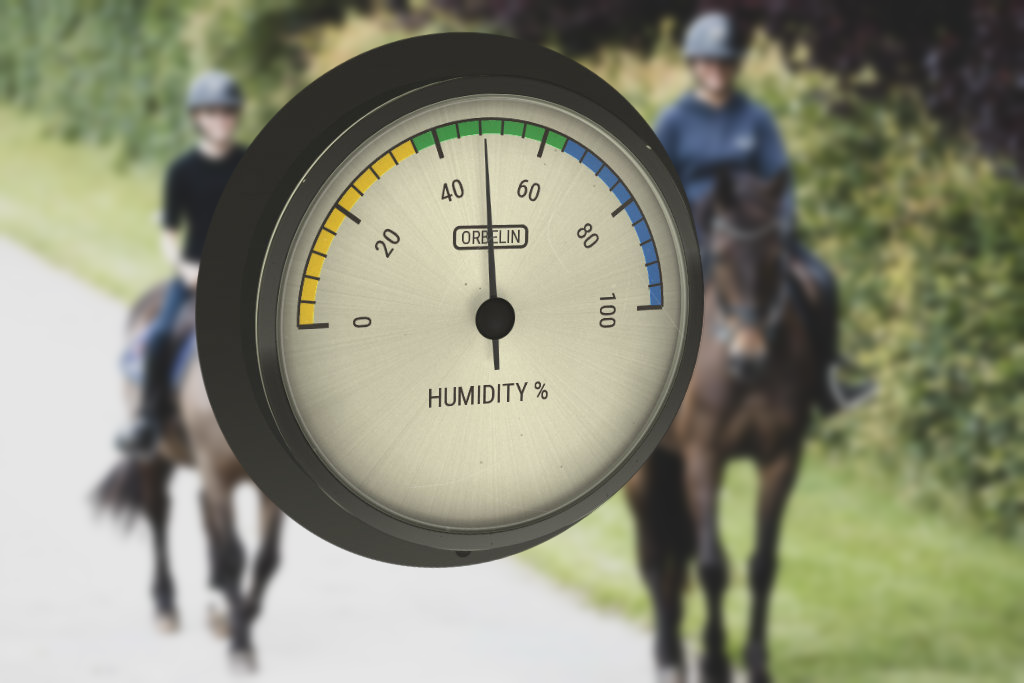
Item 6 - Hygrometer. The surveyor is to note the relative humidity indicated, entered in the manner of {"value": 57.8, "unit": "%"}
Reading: {"value": 48, "unit": "%"}
